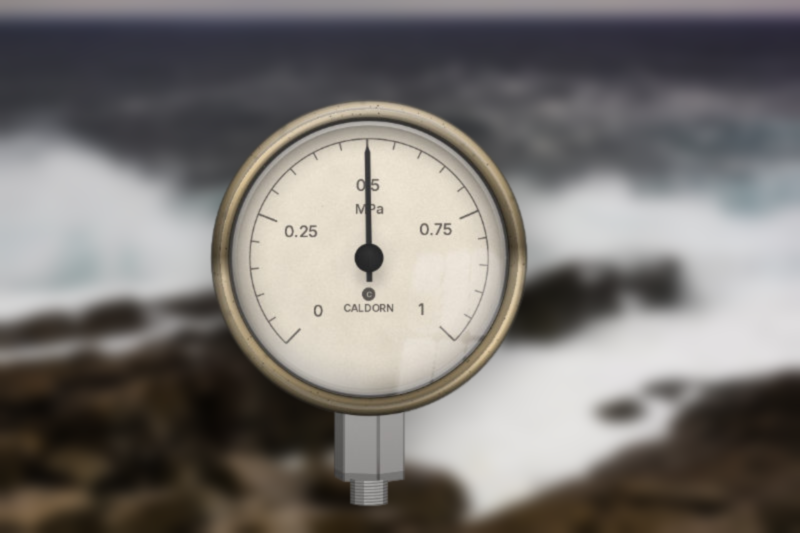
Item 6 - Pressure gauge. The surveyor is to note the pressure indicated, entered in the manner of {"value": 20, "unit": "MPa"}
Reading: {"value": 0.5, "unit": "MPa"}
